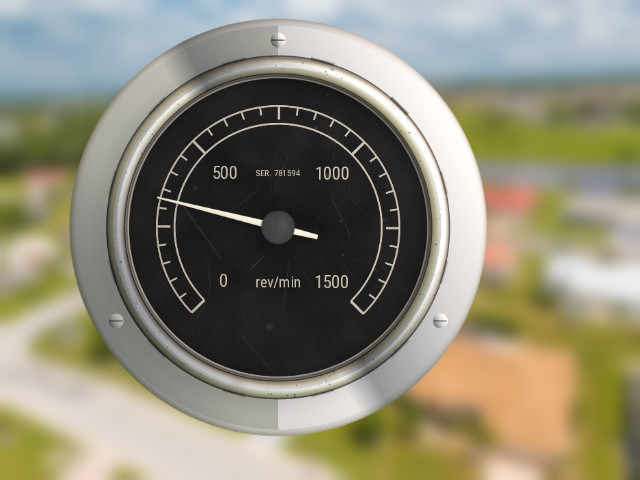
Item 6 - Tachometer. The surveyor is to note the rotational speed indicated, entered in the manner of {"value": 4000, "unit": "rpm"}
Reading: {"value": 325, "unit": "rpm"}
